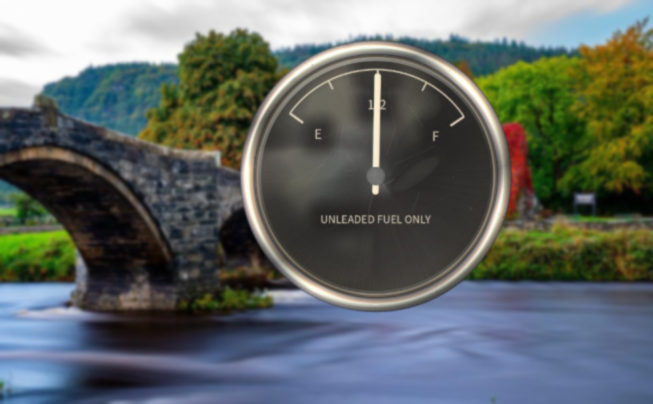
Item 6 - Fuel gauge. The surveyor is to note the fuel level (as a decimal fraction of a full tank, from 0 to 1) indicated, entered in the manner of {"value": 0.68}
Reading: {"value": 0.5}
